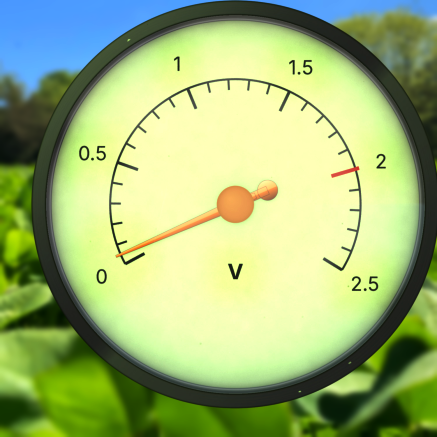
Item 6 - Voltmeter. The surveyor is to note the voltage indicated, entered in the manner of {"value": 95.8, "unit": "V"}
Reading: {"value": 0.05, "unit": "V"}
